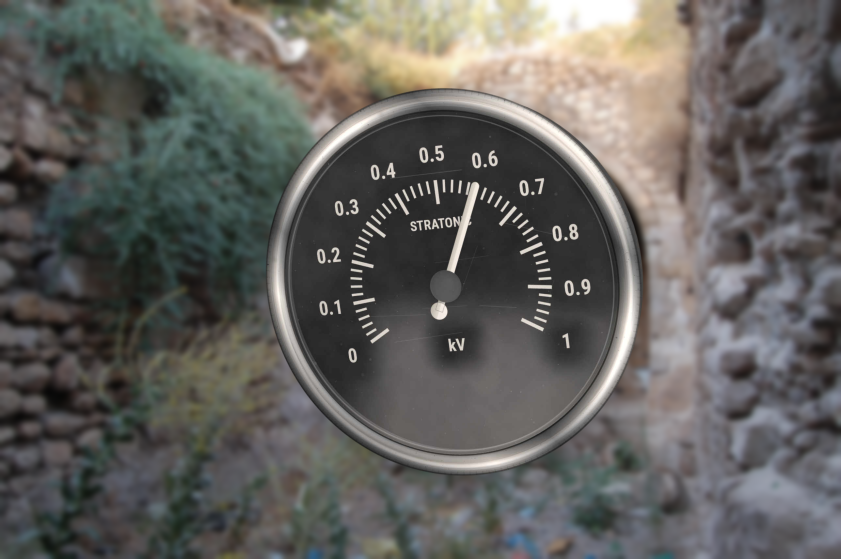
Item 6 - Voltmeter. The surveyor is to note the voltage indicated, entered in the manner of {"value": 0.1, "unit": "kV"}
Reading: {"value": 0.6, "unit": "kV"}
